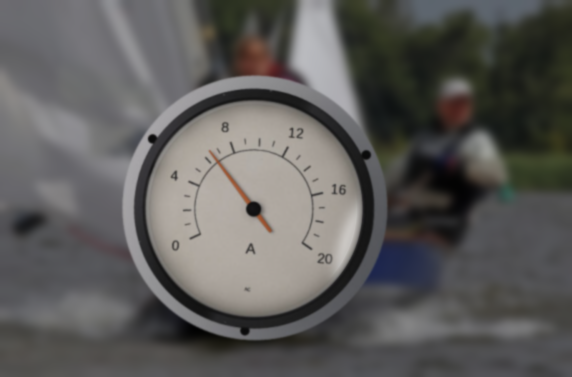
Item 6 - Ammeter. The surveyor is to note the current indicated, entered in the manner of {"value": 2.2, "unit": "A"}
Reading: {"value": 6.5, "unit": "A"}
